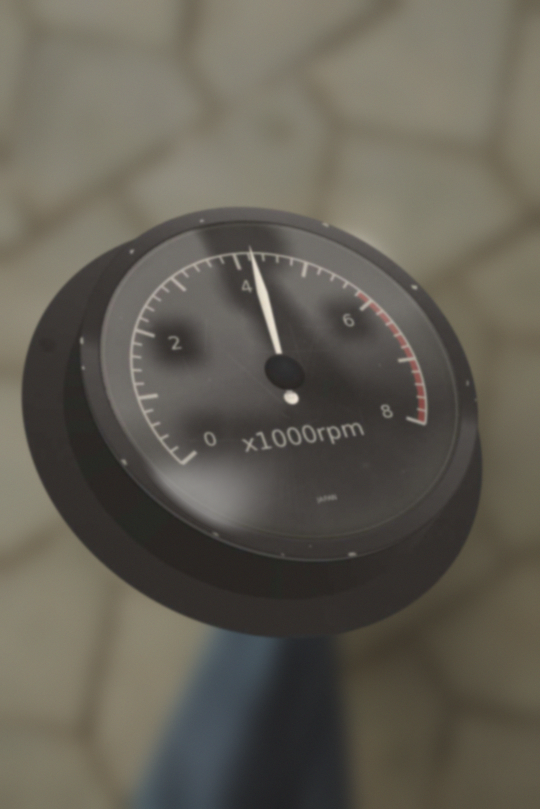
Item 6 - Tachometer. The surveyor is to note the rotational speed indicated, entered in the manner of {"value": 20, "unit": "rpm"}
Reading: {"value": 4200, "unit": "rpm"}
